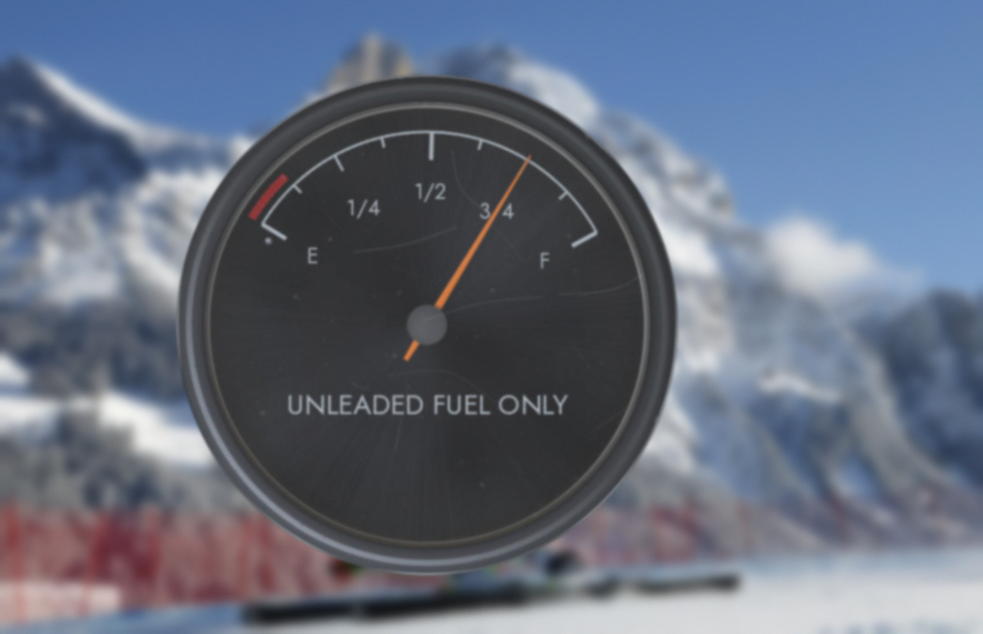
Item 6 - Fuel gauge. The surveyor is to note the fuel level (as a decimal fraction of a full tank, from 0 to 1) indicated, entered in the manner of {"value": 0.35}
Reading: {"value": 0.75}
